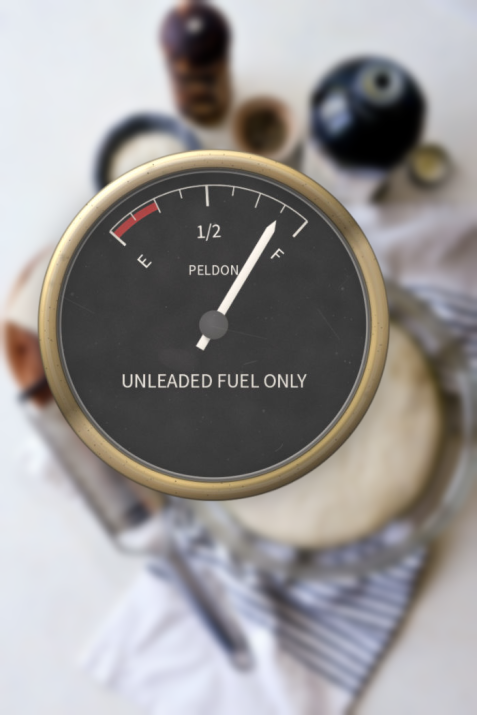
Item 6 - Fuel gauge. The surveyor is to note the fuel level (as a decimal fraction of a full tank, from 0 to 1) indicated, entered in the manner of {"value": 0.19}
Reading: {"value": 0.875}
